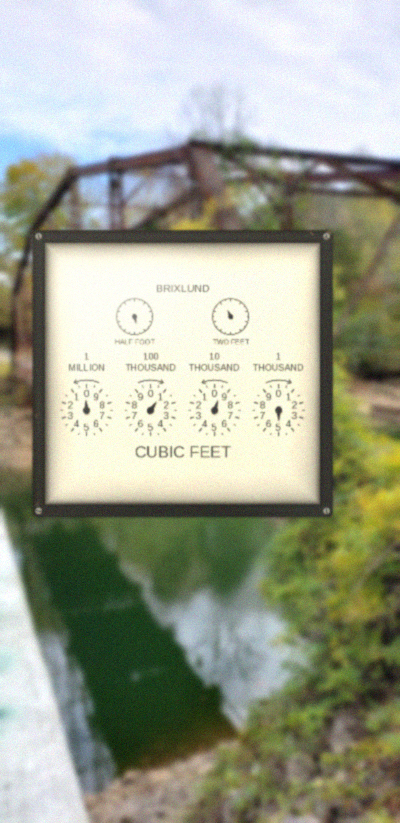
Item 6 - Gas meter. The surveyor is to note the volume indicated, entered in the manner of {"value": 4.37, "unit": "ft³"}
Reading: {"value": 9500, "unit": "ft³"}
